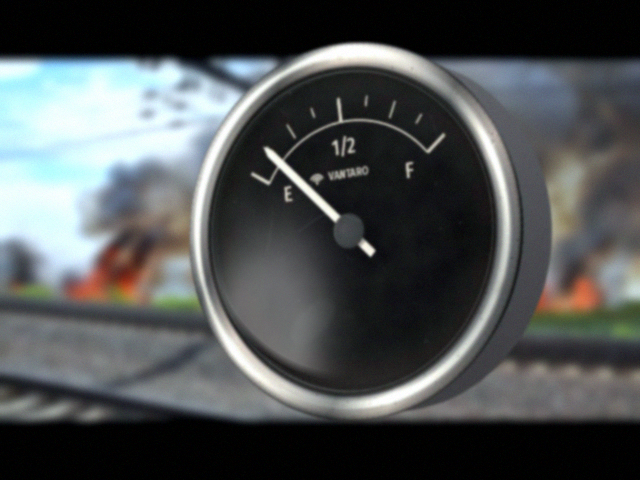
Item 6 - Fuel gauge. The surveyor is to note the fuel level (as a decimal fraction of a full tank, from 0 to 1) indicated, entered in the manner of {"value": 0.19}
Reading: {"value": 0.125}
